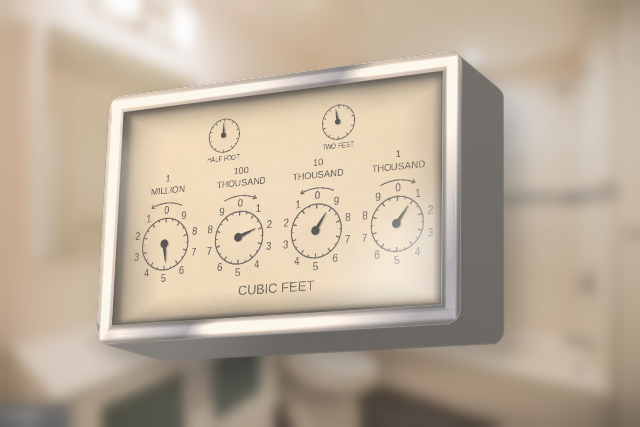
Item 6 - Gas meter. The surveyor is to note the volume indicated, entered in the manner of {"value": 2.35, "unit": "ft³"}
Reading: {"value": 519100, "unit": "ft³"}
